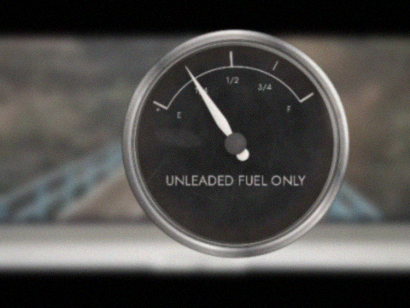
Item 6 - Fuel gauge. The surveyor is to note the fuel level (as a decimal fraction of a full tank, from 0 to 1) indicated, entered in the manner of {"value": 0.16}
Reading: {"value": 0.25}
